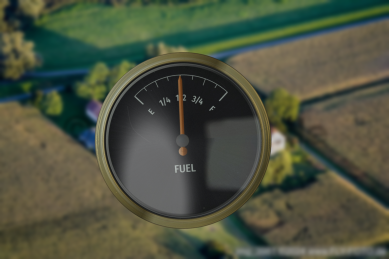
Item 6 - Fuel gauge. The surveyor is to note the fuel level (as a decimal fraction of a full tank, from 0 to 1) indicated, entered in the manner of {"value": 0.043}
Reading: {"value": 0.5}
